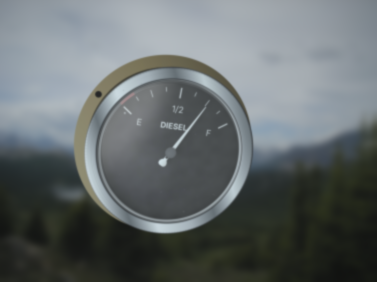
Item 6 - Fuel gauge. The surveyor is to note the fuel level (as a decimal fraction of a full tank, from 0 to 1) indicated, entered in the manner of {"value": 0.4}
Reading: {"value": 0.75}
